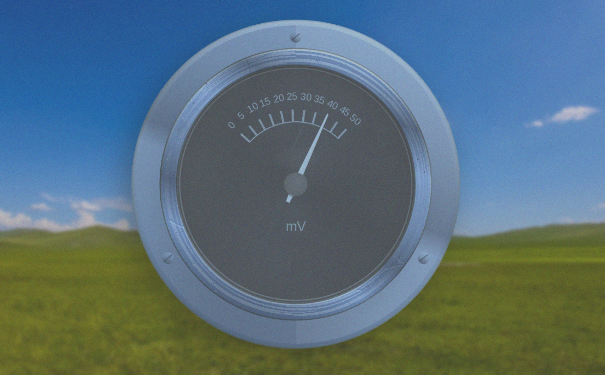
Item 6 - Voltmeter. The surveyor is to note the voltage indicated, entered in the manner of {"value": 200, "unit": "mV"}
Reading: {"value": 40, "unit": "mV"}
